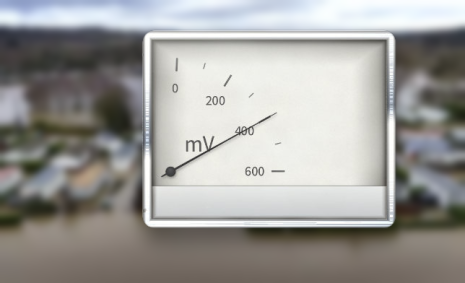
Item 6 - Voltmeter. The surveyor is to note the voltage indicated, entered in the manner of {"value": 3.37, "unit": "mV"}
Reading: {"value": 400, "unit": "mV"}
